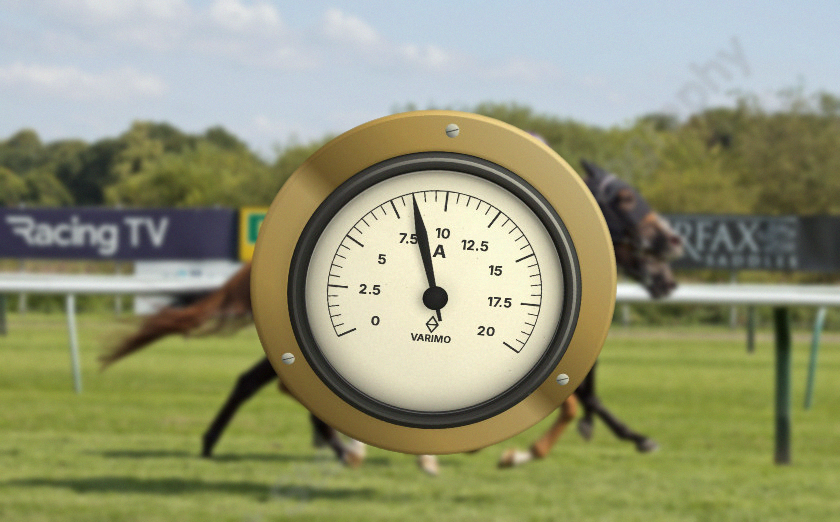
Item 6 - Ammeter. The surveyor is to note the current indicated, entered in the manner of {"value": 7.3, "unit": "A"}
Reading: {"value": 8.5, "unit": "A"}
